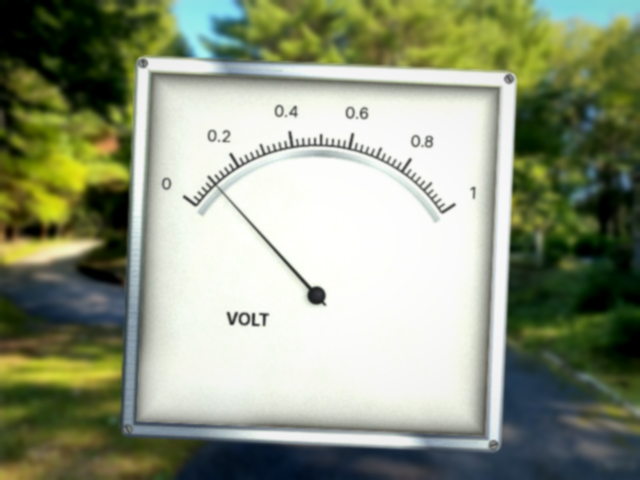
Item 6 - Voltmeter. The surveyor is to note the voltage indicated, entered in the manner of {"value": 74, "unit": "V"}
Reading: {"value": 0.1, "unit": "V"}
